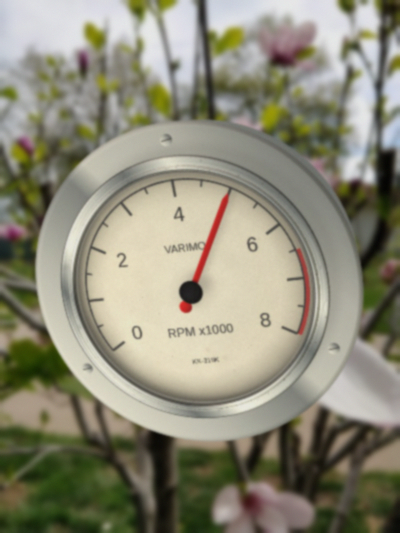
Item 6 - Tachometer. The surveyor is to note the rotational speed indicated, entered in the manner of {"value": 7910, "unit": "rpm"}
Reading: {"value": 5000, "unit": "rpm"}
